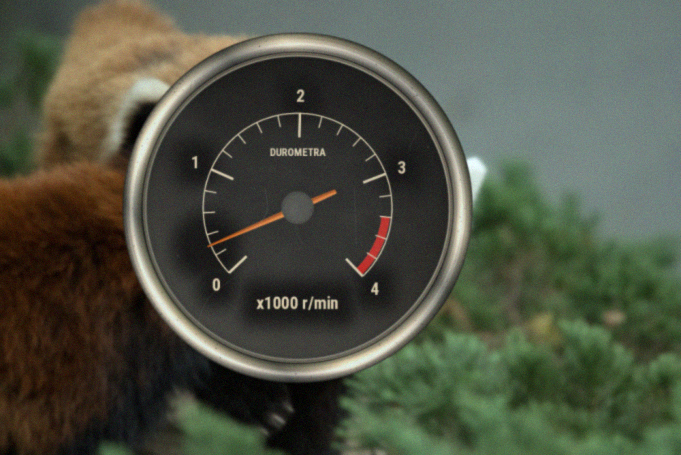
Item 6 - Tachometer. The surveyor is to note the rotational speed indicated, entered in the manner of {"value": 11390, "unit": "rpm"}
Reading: {"value": 300, "unit": "rpm"}
